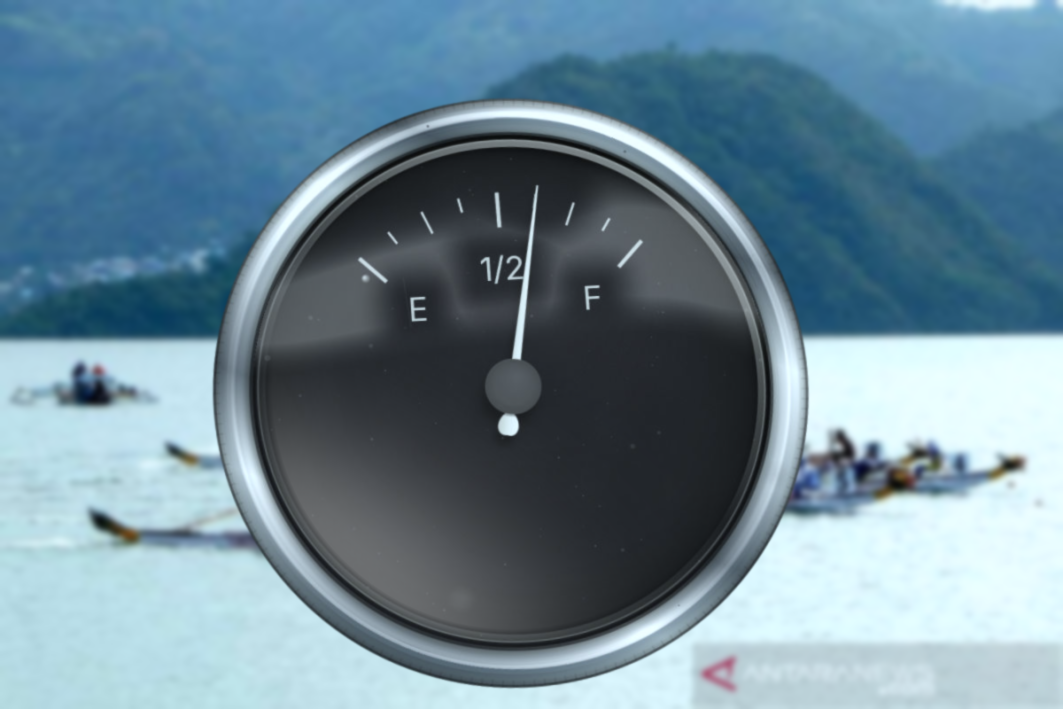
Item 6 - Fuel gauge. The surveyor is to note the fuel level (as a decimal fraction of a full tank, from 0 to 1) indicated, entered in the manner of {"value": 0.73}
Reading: {"value": 0.625}
